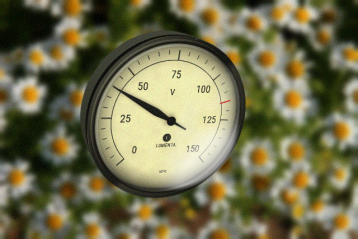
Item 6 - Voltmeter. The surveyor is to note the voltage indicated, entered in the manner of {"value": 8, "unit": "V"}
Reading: {"value": 40, "unit": "V"}
